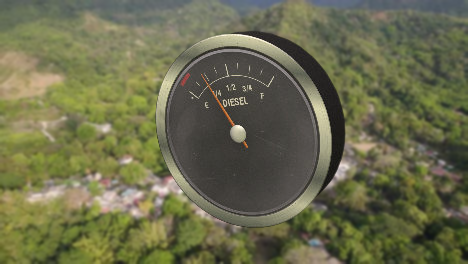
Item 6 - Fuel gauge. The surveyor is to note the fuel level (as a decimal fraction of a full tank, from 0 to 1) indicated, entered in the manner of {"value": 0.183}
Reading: {"value": 0.25}
